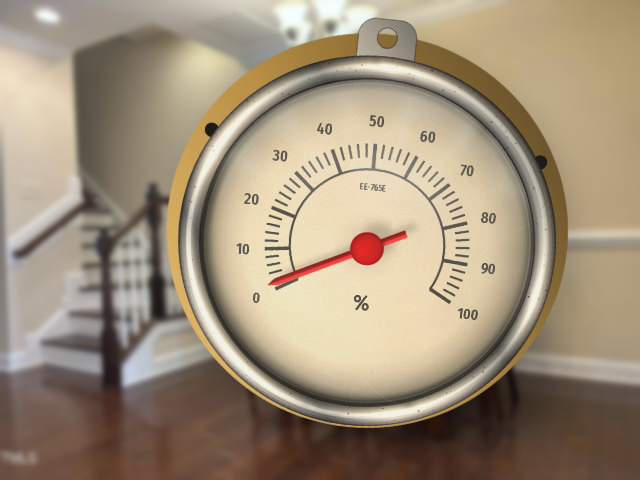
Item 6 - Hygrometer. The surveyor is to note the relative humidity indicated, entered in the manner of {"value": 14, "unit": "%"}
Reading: {"value": 2, "unit": "%"}
